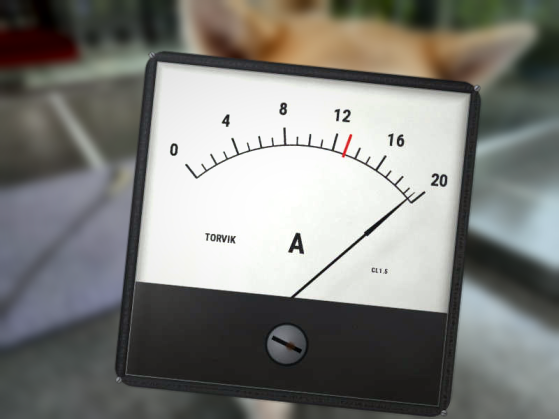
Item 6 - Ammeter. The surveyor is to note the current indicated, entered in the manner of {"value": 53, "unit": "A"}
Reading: {"value": 19.5, "unit": "A"}
